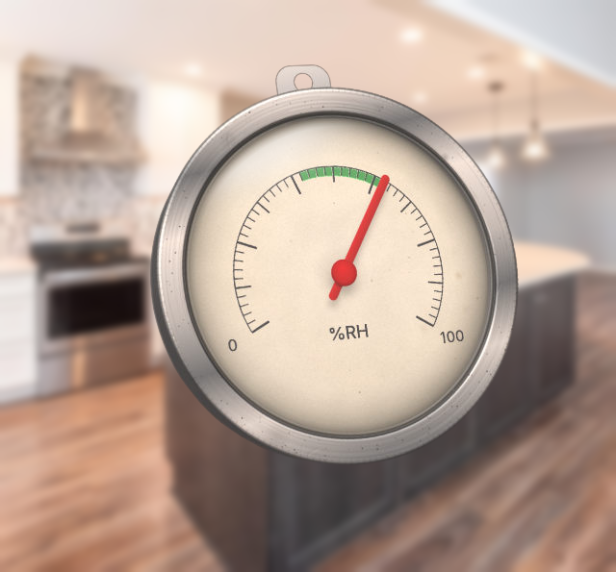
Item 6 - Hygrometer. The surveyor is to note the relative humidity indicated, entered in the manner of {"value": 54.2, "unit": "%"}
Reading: {"value": 62, "unit": "%"}
